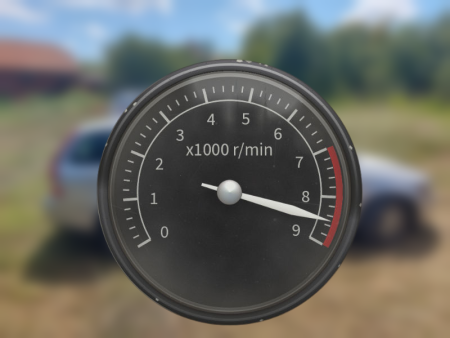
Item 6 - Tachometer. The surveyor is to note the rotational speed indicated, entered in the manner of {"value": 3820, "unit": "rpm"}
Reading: {"value": 8500, "unit": "rpm"}
